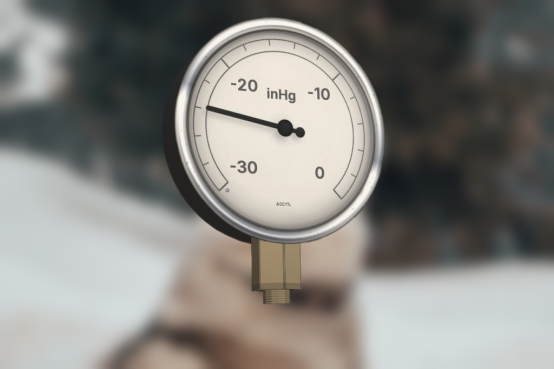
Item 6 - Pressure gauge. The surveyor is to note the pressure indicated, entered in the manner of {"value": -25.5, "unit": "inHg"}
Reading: {"value": -24, "unit": "inHg"}
